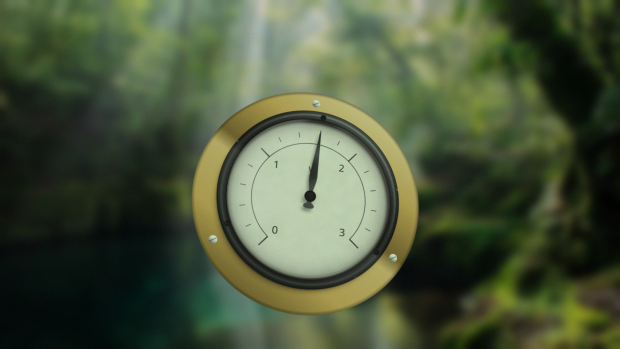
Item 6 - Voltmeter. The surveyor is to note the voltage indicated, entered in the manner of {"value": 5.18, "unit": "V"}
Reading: {"value": 1.6, "unit": "V"}
